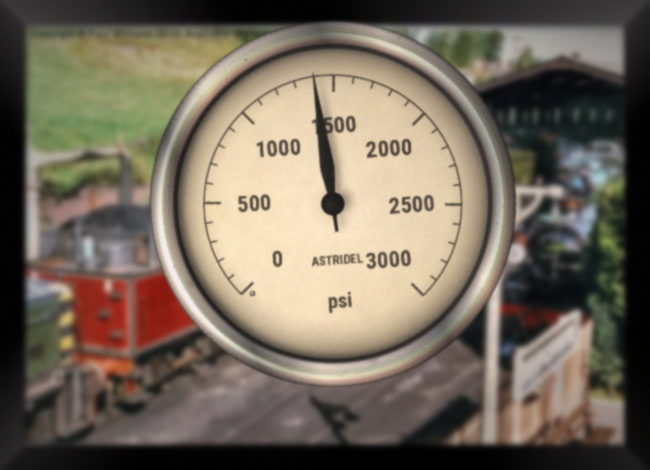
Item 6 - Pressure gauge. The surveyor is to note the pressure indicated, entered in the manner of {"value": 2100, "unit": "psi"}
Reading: {"value": 1400, "unit": "psi"}
